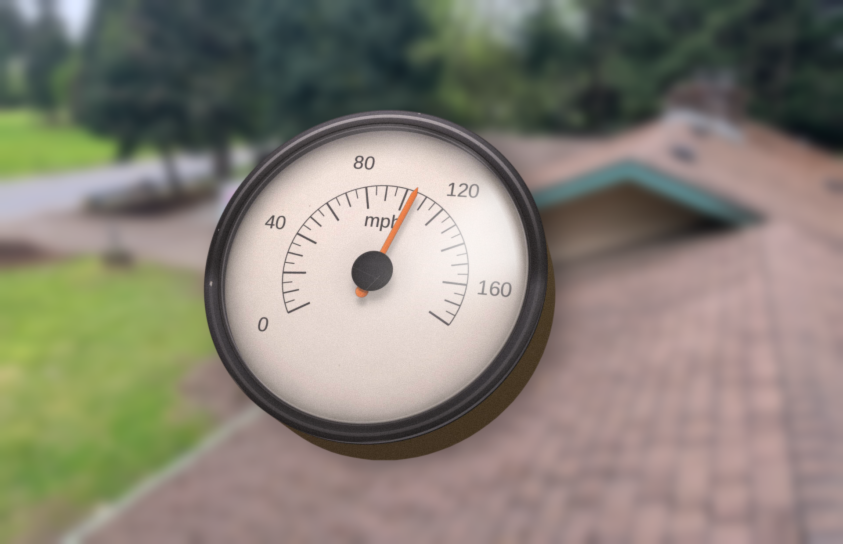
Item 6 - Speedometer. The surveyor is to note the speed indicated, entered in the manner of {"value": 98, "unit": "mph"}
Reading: {"value": 105, "unit": "mph"}
